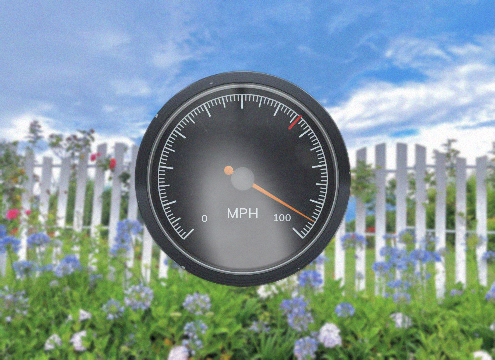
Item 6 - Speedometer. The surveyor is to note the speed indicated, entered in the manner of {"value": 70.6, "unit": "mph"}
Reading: {"value": 95, "unit": "mph"}
